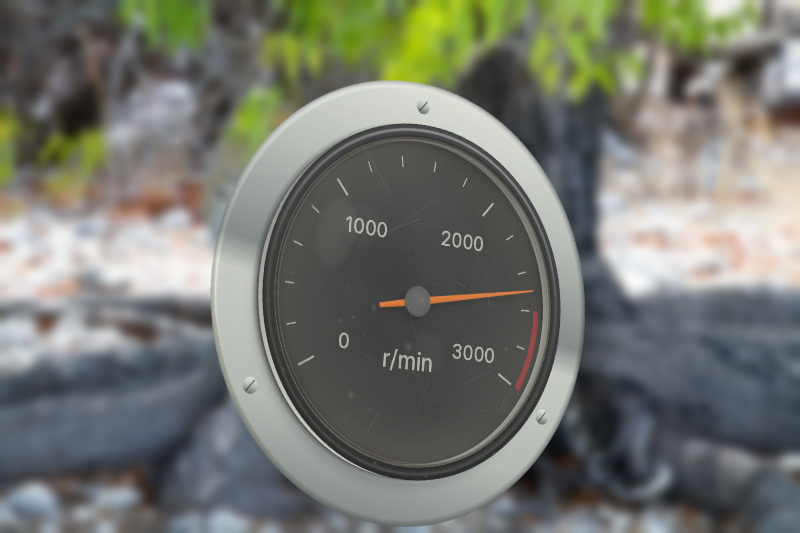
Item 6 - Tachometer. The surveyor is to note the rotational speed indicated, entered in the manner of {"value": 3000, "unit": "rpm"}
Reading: {"value": 2500, "unit": "rpm"}
